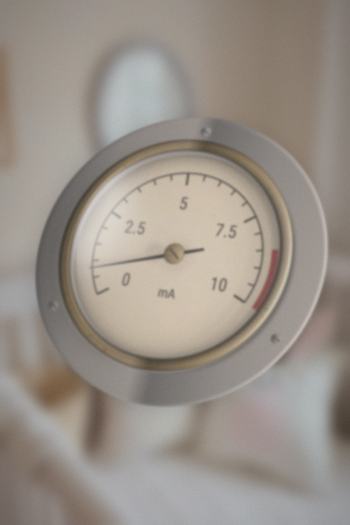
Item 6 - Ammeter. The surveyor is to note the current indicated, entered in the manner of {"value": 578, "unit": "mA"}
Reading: {"value": 0.75, "unit": "mA"}
